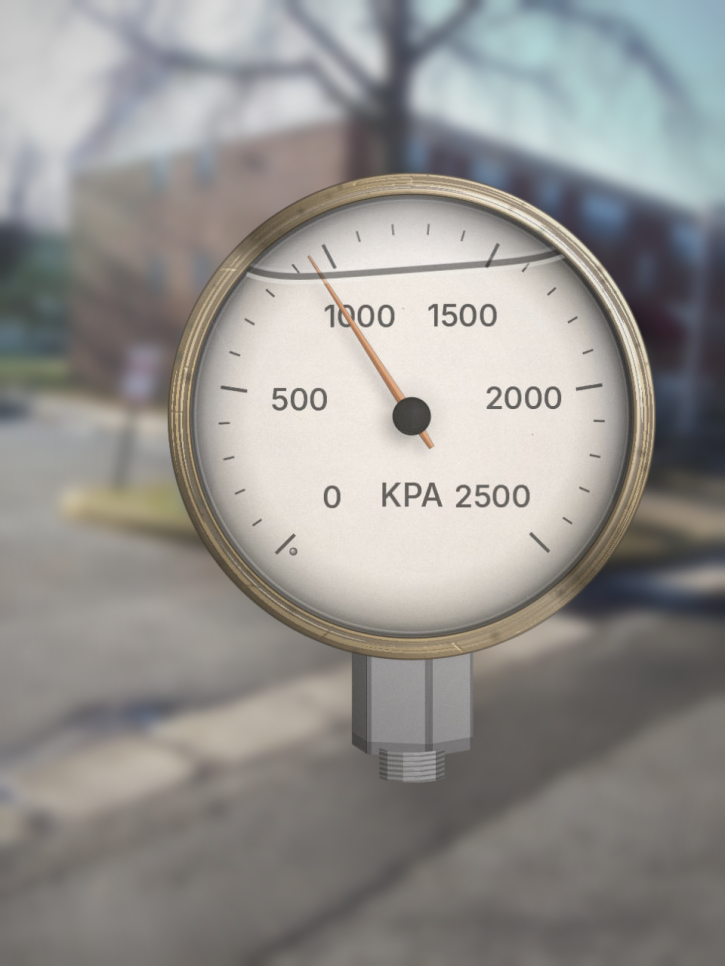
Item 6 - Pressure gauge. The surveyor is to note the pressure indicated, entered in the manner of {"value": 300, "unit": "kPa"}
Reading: {"value": 950, "unit": "kPa"}
